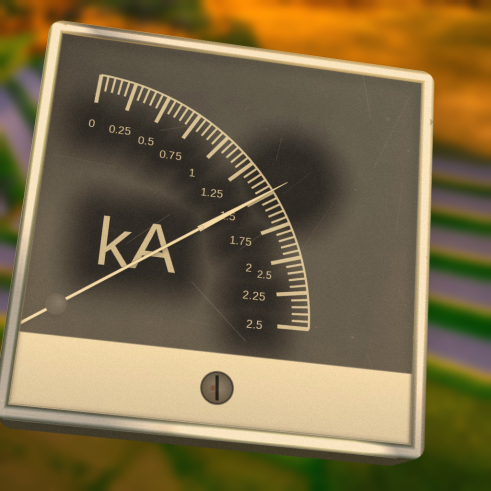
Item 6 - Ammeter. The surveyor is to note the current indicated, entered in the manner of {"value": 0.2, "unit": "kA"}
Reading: {"value": 1.5, "unit": "kA"}
